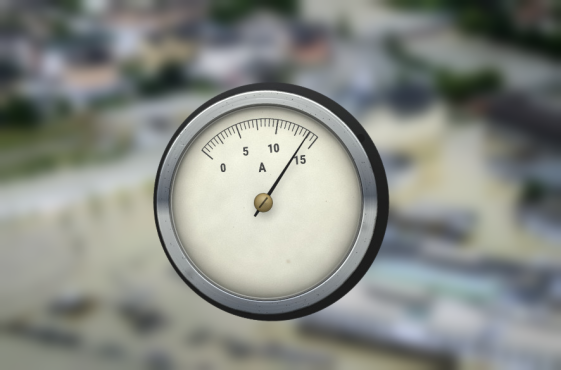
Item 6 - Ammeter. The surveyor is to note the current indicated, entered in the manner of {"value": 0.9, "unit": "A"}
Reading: {"value": 14, "unit": "A"}
